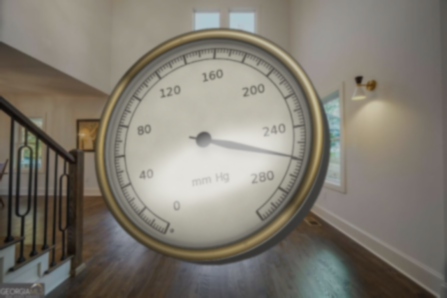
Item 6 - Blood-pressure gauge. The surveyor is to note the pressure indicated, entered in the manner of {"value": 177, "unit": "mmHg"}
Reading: {"value": 260, "unit": "mmHg"}
